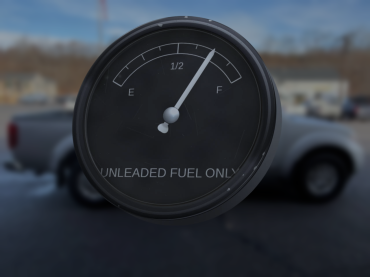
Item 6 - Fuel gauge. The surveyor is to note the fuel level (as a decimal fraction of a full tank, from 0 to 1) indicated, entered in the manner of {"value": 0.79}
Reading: {"value": 0.75}
